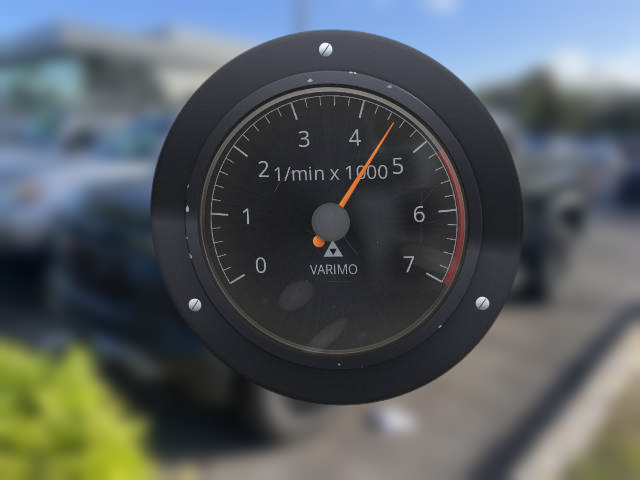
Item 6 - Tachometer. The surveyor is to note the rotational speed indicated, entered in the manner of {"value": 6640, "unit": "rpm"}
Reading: {"value": 4500, "unit": "rpm"}
